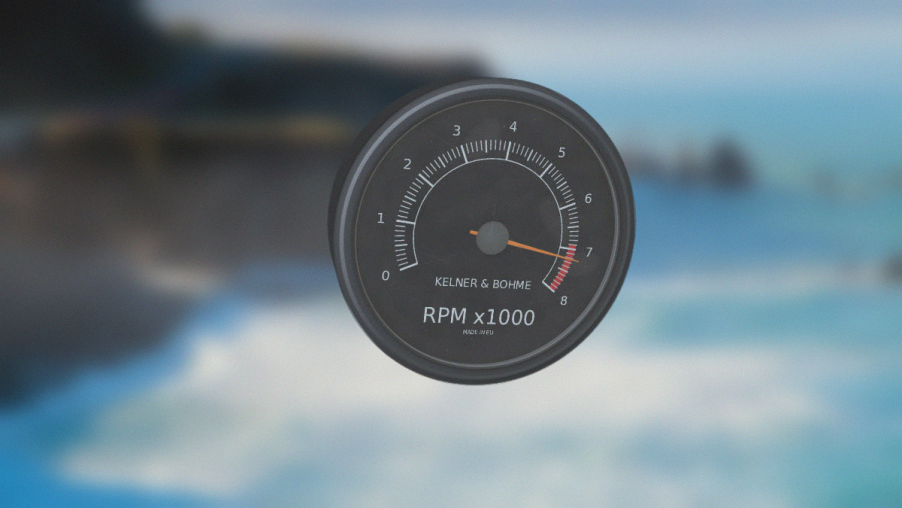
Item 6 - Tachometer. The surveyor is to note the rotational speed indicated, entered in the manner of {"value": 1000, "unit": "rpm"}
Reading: {"value": 7200, "unit": "rpm"}
